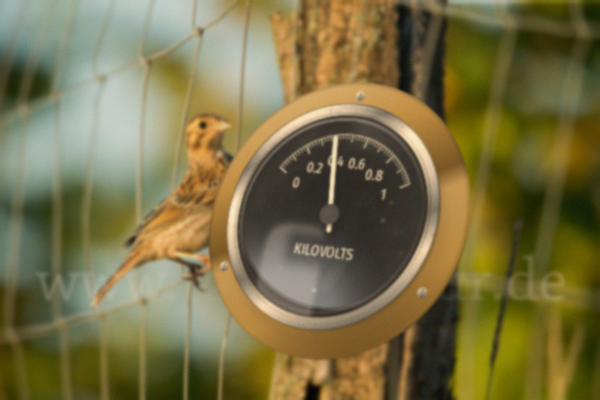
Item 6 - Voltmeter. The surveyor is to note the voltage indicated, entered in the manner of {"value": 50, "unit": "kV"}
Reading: {"value": 0.4, "unit": "kV"}
